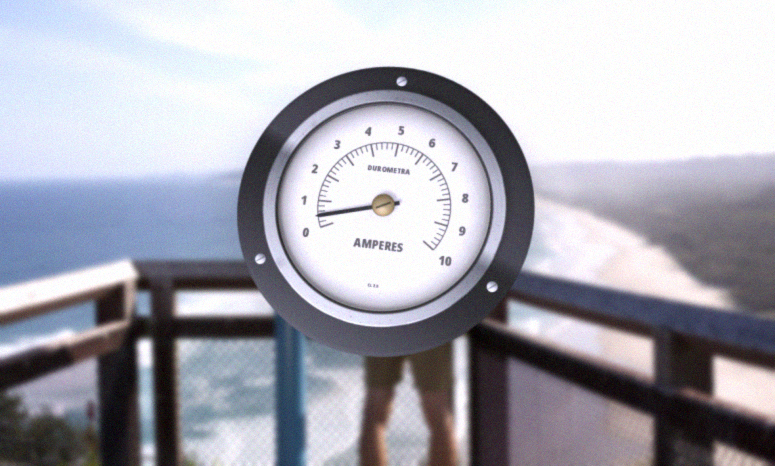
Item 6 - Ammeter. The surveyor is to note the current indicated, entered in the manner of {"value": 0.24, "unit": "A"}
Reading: {"value": 0.4, "unit": "A"}
